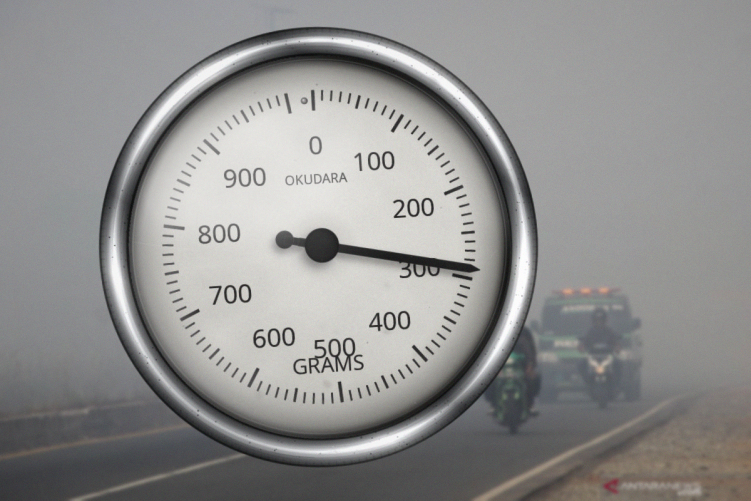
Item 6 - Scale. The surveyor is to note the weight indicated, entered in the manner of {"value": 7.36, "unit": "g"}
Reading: {"value": 290, "unit": "g"}
